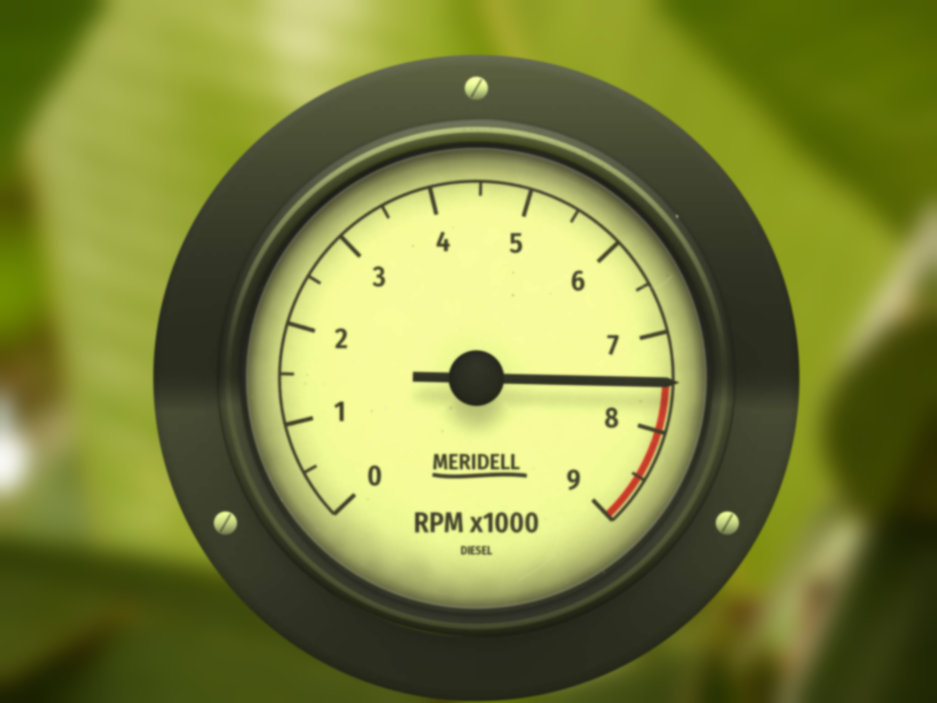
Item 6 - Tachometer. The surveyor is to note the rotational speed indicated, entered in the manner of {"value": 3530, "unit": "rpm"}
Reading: {"value": 7500, "unit": "rpm"}
